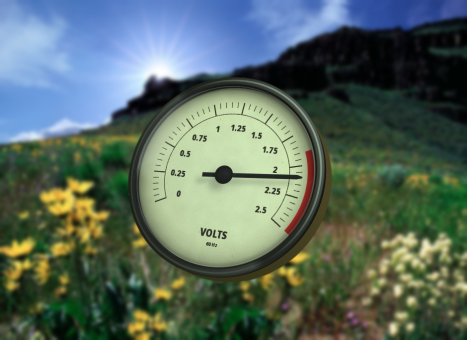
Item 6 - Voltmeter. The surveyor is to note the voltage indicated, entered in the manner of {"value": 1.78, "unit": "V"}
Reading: {"value": 2.1, "unit": "V"}
